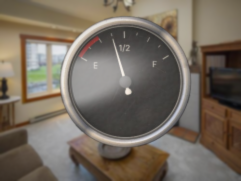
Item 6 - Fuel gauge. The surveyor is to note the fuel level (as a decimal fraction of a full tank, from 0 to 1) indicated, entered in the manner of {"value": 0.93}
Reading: {"value": 0.375}
